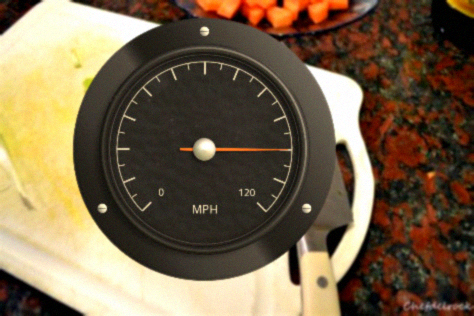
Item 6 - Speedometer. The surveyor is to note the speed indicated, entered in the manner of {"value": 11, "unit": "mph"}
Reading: {"value": 100, "unit": "mph"}
